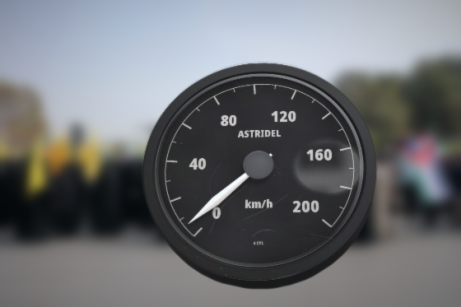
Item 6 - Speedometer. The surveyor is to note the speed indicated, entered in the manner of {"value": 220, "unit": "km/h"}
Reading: {"value": 5, "unit": "km/h"}
